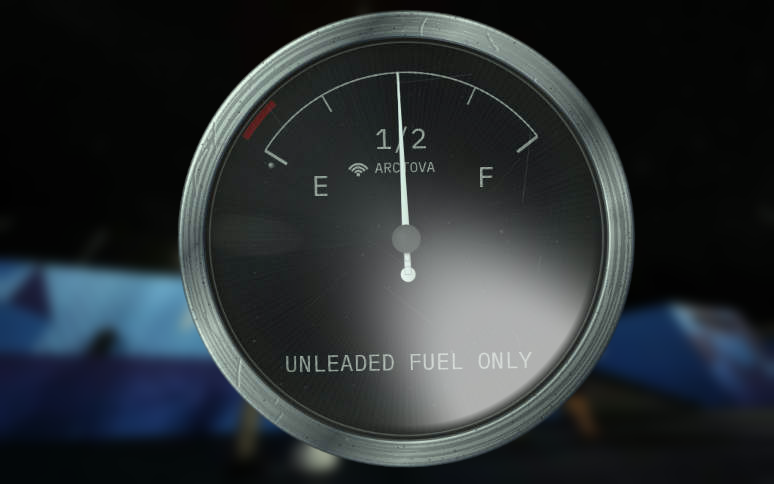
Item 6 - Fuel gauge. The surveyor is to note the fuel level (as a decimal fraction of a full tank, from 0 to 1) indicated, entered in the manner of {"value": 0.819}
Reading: {"value": 0.5}
